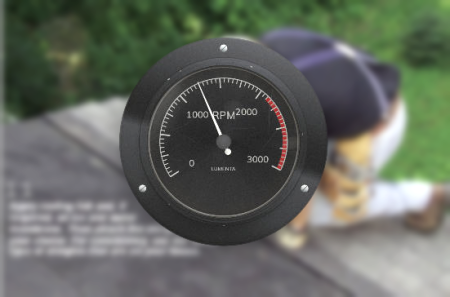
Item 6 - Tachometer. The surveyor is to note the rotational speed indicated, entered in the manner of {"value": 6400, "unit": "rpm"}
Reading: {"value": 1250, "unit": "rpm"}
